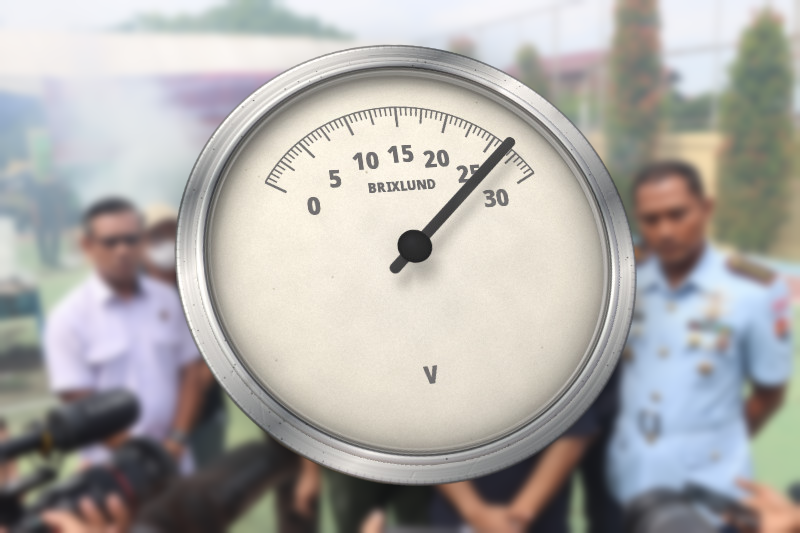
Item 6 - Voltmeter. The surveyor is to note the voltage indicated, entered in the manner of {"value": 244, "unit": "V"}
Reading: {"value": 26.5, "unit": "V"}
